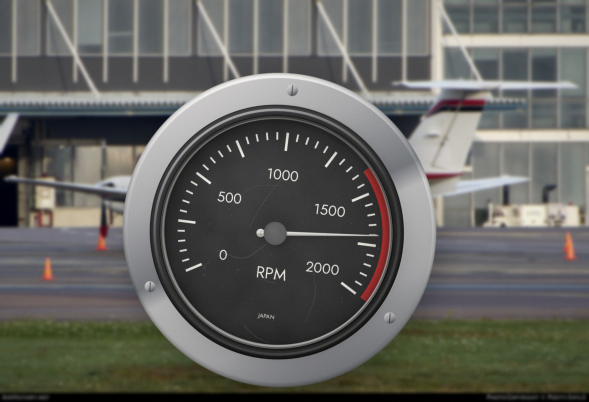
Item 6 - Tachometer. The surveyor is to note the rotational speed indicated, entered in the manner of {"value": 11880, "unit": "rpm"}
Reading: {"value": 1700, "unit": "rpm"}
